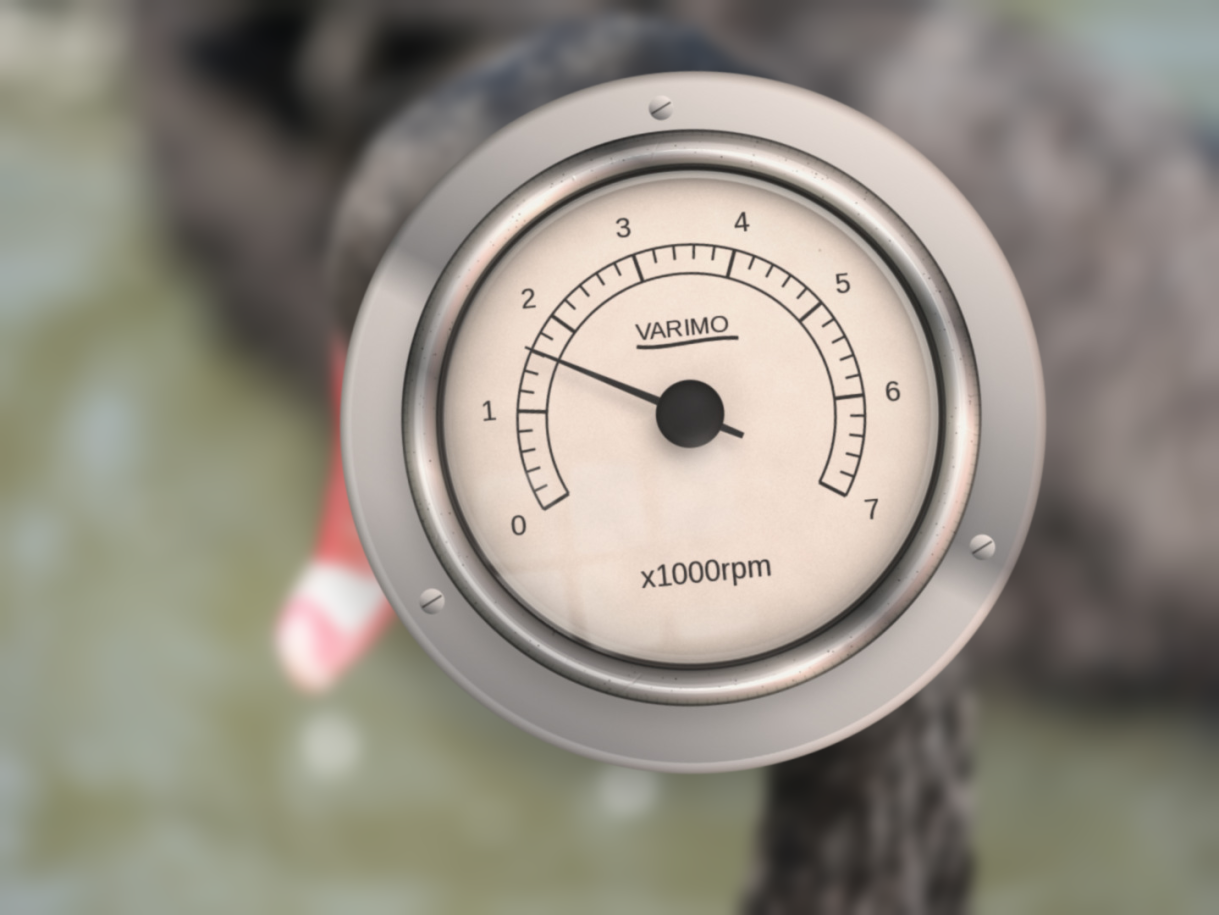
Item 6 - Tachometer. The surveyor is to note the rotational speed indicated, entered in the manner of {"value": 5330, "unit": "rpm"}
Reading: {"value": 1600, "unit": "rpm"}
